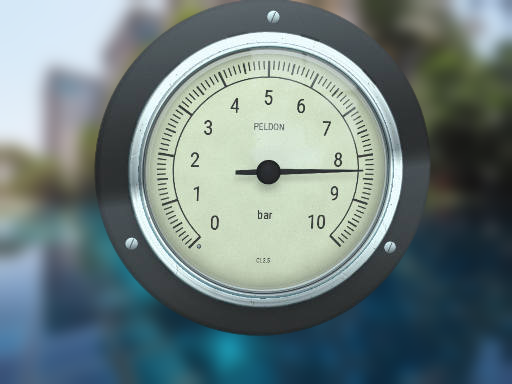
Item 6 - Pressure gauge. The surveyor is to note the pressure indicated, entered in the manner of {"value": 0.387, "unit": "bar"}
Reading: {"value": 8.3, "unit": "bar"}
